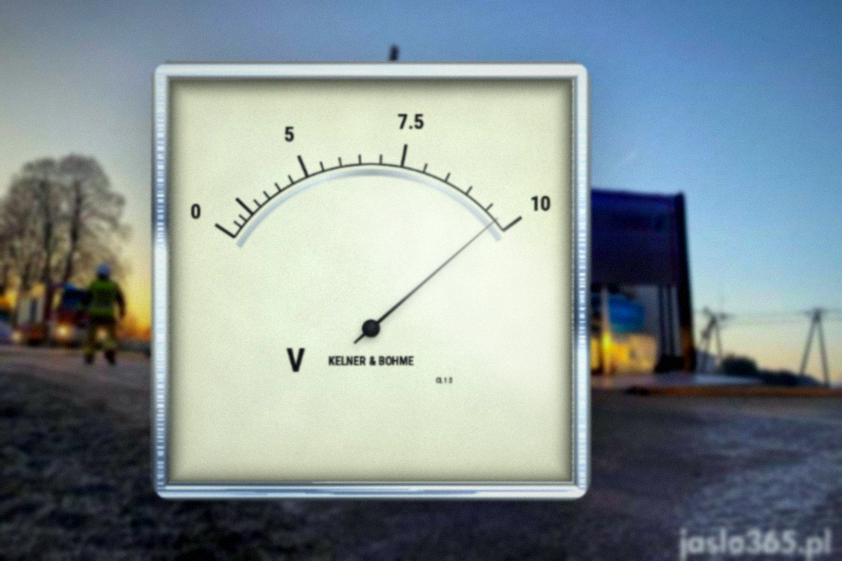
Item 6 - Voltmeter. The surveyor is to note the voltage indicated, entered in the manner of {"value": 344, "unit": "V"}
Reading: {"value": 9.75, "unit": "V"}
